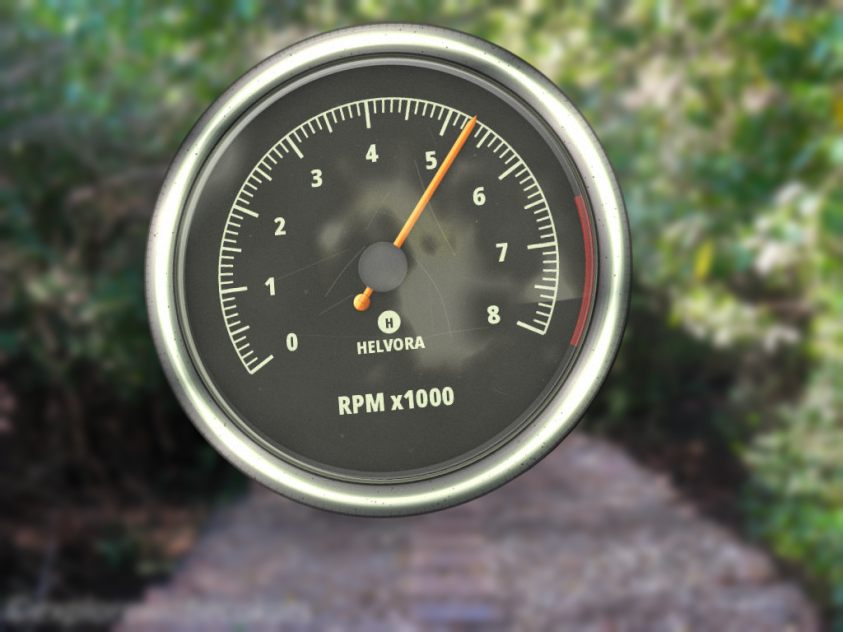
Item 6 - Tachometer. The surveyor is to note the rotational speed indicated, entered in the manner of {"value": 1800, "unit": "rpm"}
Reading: {"value": 5300, "unit": "rpm"}
